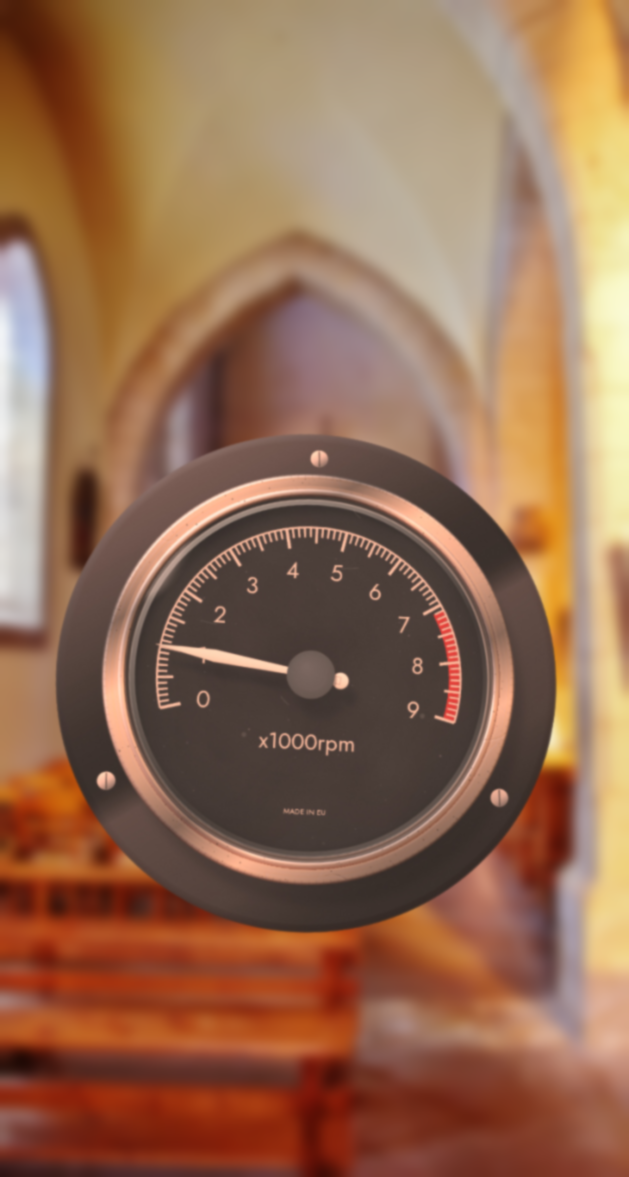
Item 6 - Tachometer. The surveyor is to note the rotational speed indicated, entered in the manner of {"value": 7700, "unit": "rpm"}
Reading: {"value": 1000, "unit": "rpm"}
